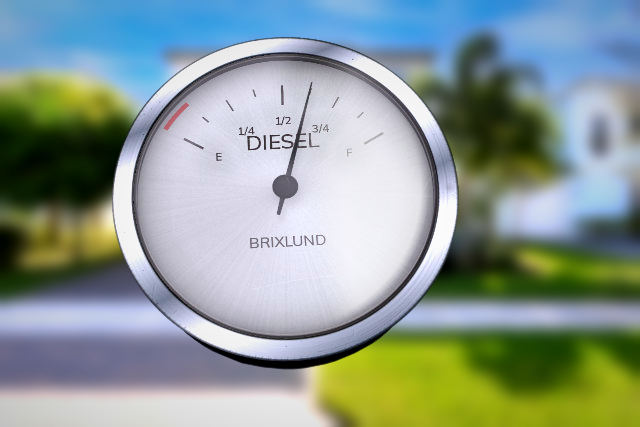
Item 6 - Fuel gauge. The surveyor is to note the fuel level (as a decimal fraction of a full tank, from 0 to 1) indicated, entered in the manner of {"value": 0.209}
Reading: {"value": 0.625}
